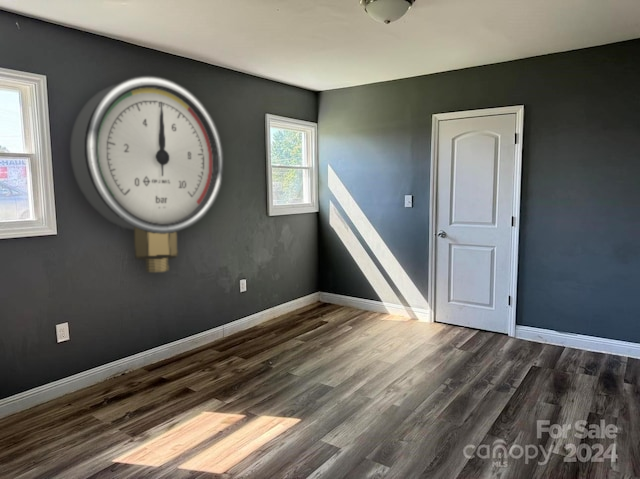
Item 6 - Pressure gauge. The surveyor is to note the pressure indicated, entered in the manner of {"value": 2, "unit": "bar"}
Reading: {"value": 5, "unit": "bar"}
